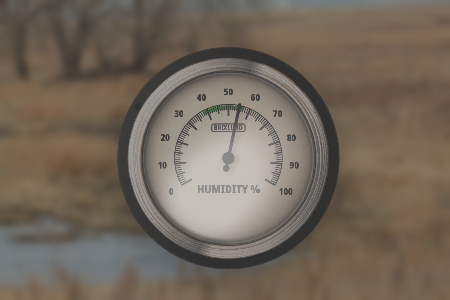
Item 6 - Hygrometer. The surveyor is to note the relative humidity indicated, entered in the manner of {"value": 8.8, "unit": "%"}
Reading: {"value": 55, "unit": "%"}
